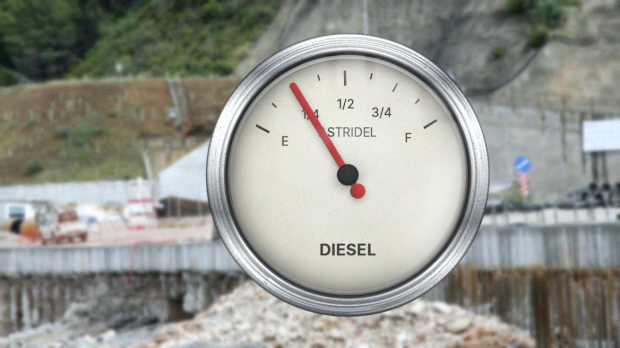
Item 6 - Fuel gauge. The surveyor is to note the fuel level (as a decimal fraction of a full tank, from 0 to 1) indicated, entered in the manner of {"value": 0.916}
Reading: {"value": 0.25}
